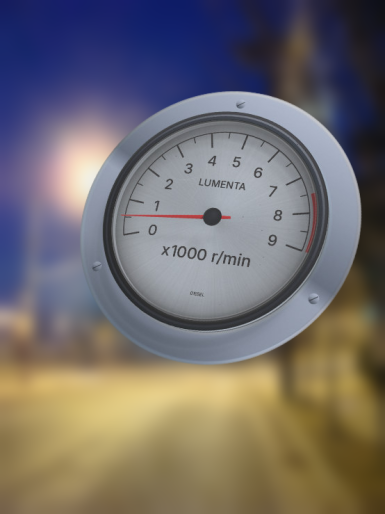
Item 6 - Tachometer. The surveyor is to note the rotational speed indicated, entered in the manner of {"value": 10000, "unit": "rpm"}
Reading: {"value": 500, "unit": "rpm"}
